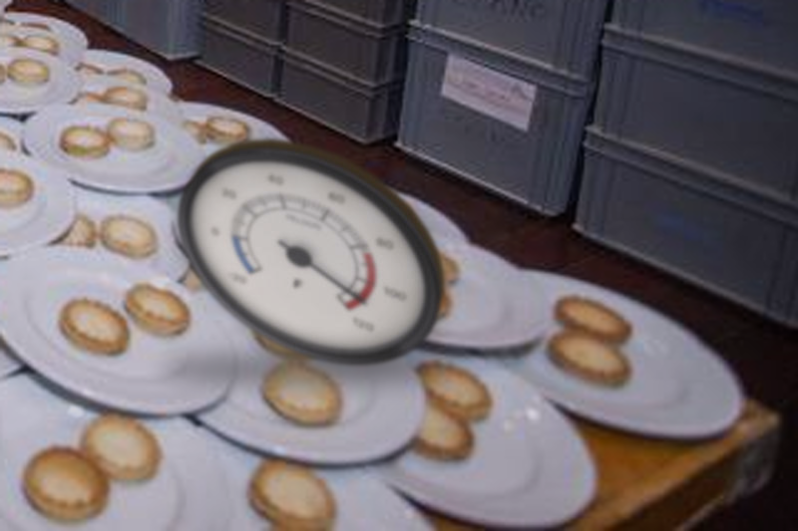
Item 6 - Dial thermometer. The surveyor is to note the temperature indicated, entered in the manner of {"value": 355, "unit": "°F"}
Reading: {"value": 110, "unit": "°F"}
